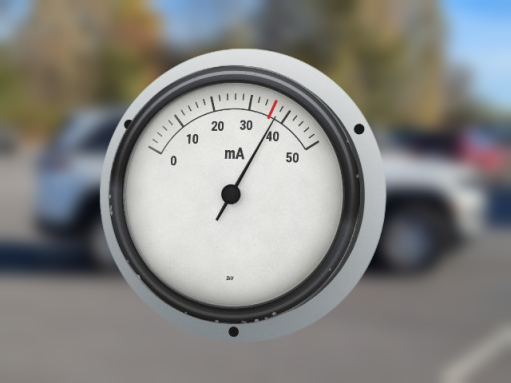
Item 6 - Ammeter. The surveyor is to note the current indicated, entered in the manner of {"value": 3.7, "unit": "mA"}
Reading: {"value": 38, "unit": "mA"}
